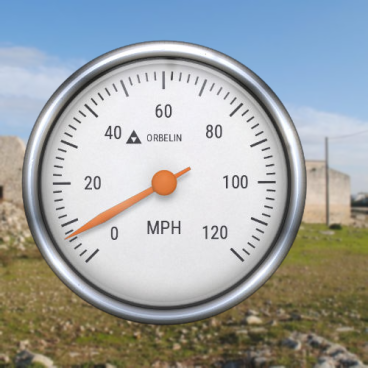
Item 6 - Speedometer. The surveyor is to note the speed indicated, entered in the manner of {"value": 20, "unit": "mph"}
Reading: {"value": 7, "unit": "mph"}
